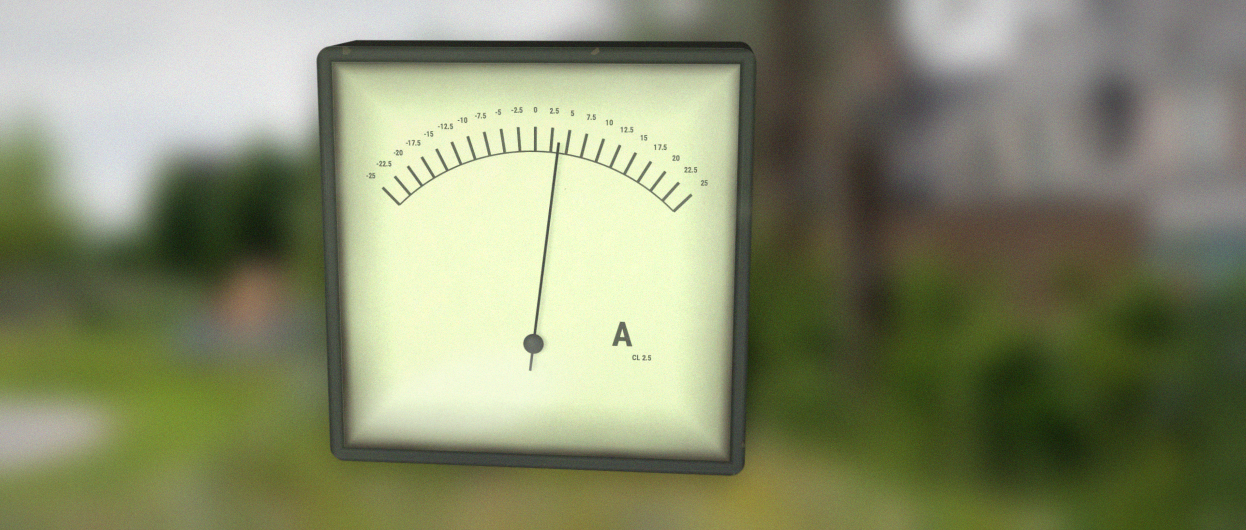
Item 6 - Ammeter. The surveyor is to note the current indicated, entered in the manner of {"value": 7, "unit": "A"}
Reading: {"value": 3.75, "unit": "A"}
